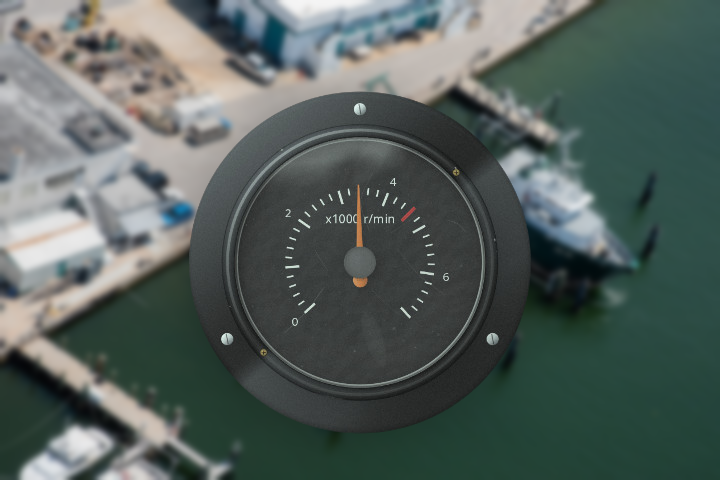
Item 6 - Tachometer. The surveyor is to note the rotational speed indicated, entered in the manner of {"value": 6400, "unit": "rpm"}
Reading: {"value": 3400, "unit": "rpm"}
